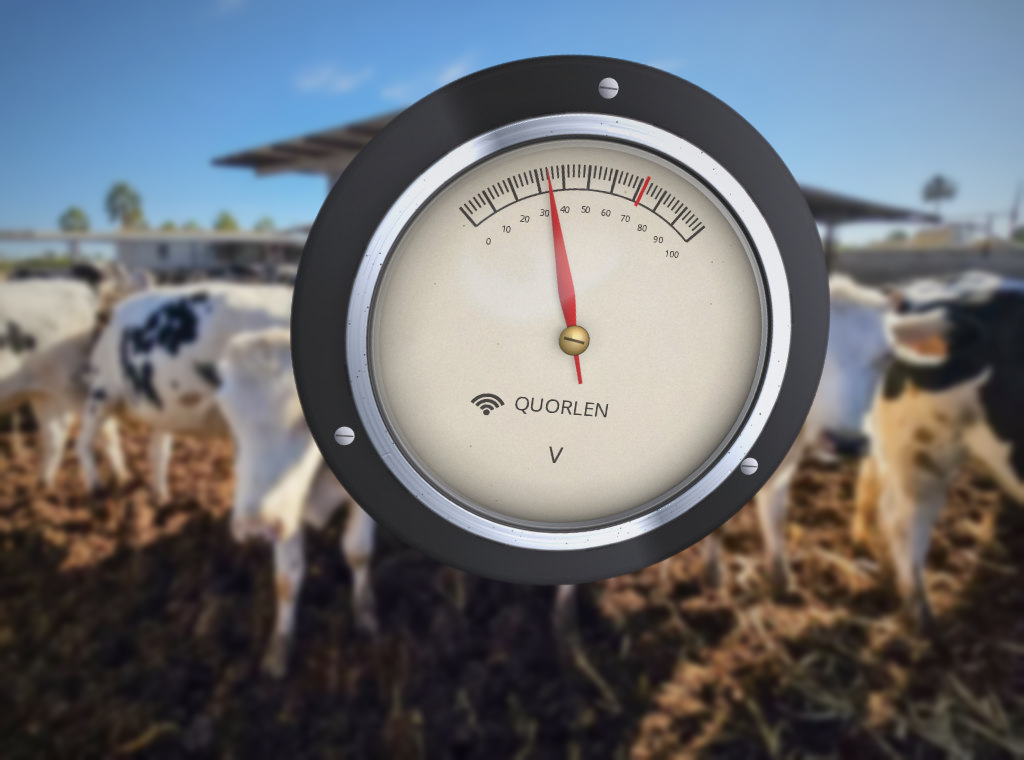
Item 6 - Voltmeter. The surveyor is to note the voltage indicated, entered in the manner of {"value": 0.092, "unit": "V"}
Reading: {"value": 34, "unit": "V"}
